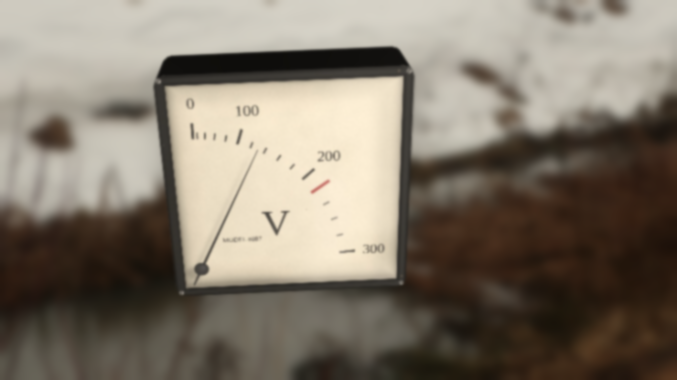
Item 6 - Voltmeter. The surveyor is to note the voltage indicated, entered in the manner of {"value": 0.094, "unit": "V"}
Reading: {"value": 130, "unit": "V"}
